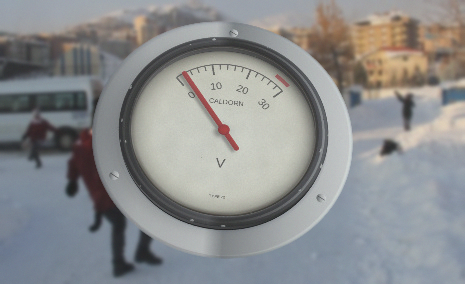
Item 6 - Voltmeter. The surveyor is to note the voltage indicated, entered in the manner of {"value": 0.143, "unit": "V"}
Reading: {"value": 2, "unit": "V"}
